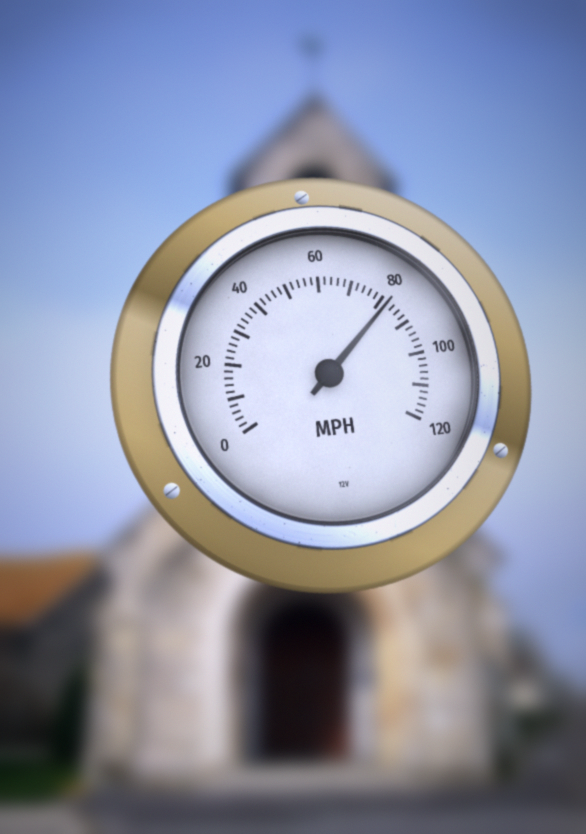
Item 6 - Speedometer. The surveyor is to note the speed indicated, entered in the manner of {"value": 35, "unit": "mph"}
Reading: {"value": 82, "unit": "mph"}
